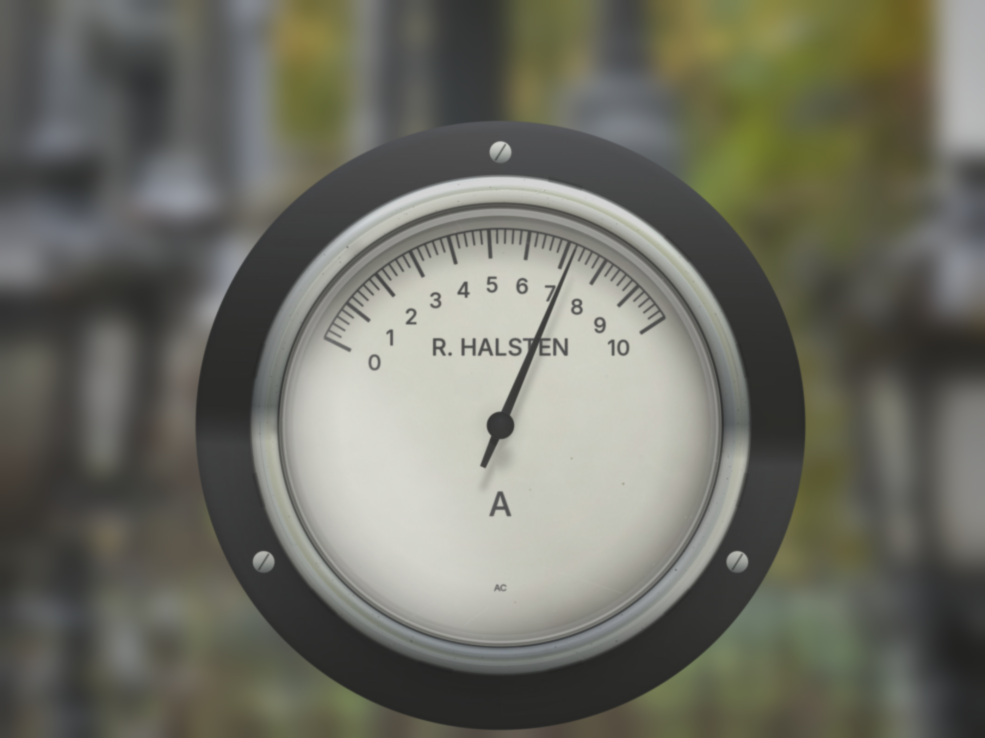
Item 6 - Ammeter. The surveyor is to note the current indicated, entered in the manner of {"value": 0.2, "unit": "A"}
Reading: {"value": 7.2, "unit": "A"}
